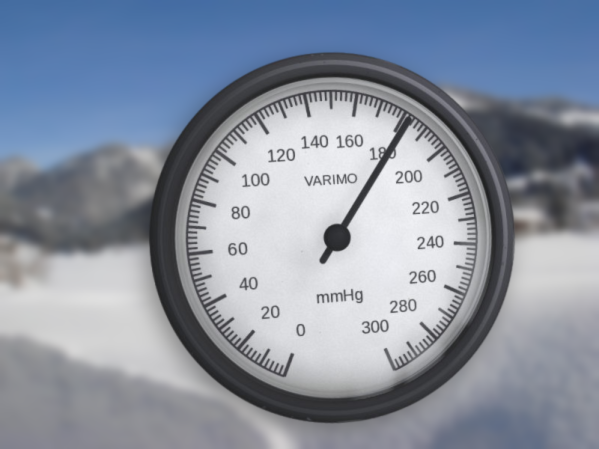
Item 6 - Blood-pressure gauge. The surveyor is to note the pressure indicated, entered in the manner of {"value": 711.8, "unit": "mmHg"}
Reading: {"value": 182, "unit": "mmHg"}
